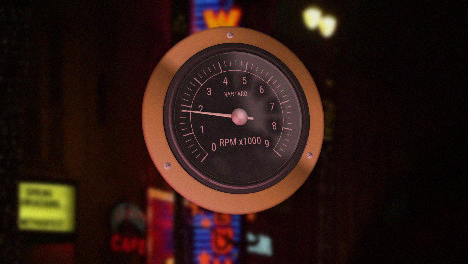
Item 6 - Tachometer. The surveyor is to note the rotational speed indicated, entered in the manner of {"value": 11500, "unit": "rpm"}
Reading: {"value": 1800, "unit": "rpm"}
